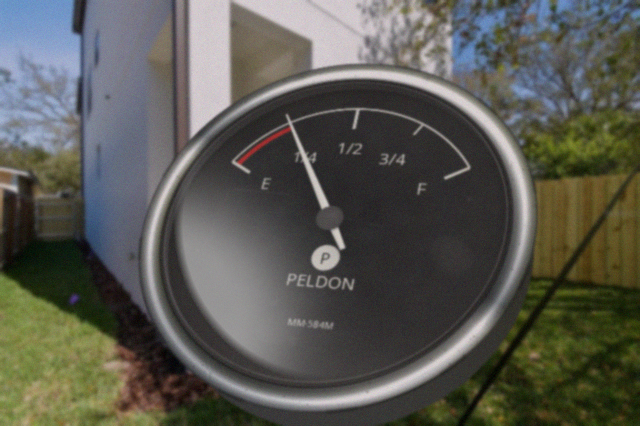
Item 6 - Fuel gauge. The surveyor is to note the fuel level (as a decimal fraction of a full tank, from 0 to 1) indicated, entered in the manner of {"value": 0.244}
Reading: {"value": 0.25}
